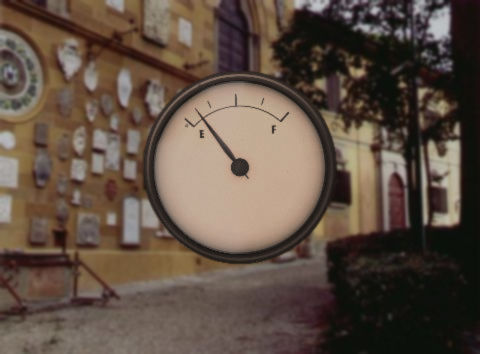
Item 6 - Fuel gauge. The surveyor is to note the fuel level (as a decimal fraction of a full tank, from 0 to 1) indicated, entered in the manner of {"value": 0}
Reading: {"value": 0.125}
